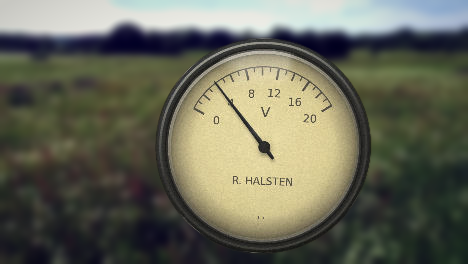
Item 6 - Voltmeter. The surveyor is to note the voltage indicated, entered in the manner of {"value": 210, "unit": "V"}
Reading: {"value": 4, "unit": "V"}
